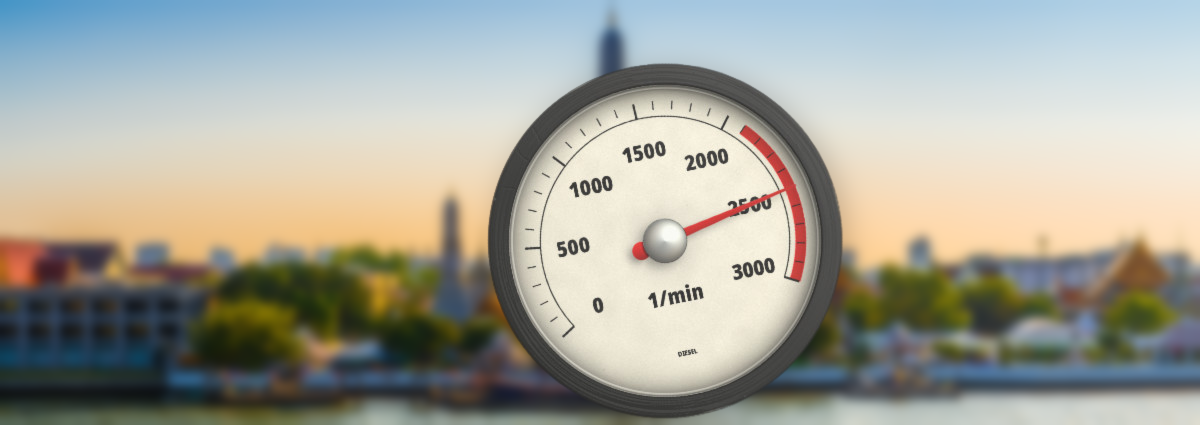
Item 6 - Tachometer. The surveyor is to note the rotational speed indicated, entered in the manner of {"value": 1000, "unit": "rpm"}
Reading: {"value": 2500, "unit": "rpm"}
